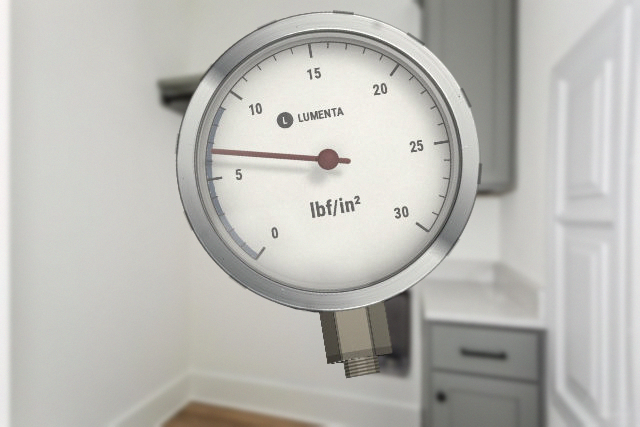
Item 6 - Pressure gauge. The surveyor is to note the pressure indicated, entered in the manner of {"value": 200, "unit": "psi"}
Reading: {"value": 6.5, "unit": "psi"}
